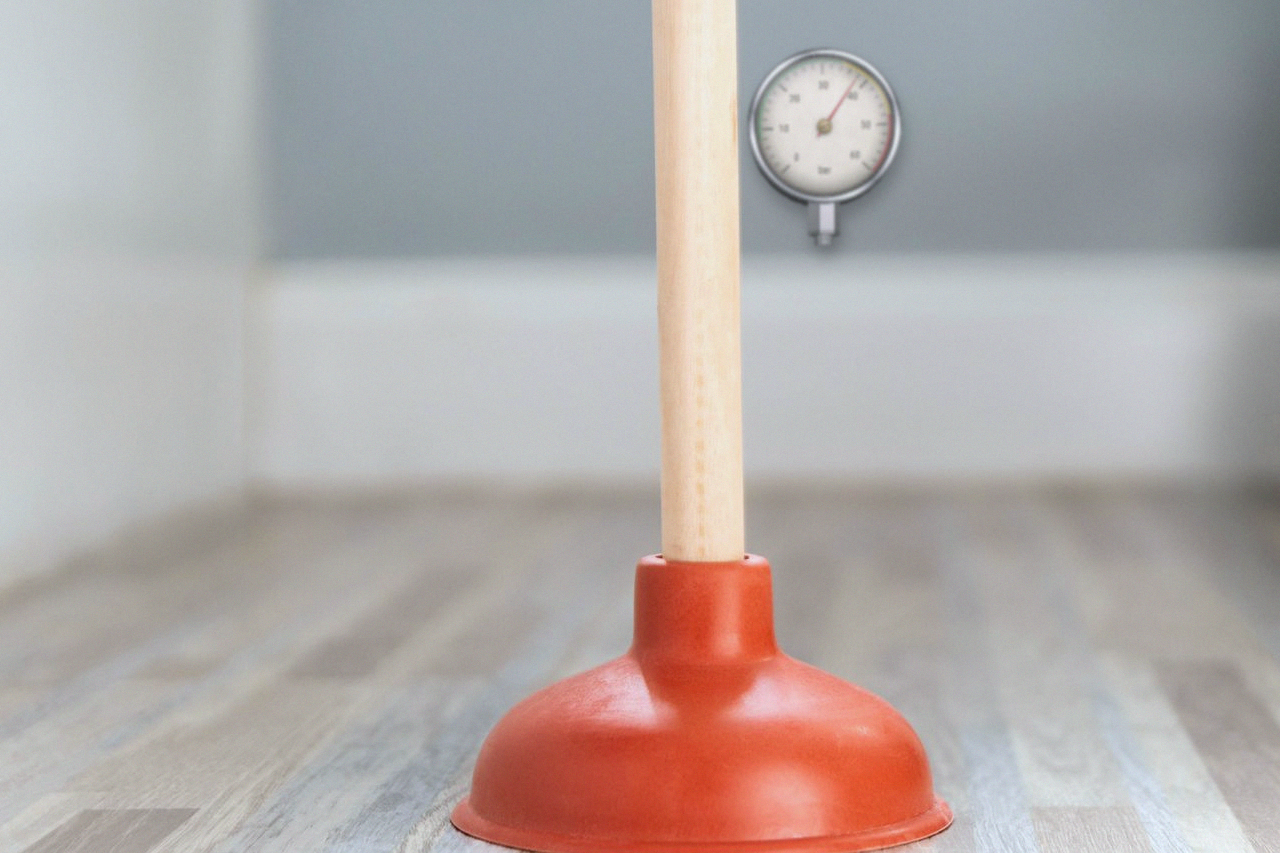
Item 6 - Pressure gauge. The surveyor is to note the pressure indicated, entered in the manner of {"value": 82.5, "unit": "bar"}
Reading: {"value": 38, "unit": "bar"}
